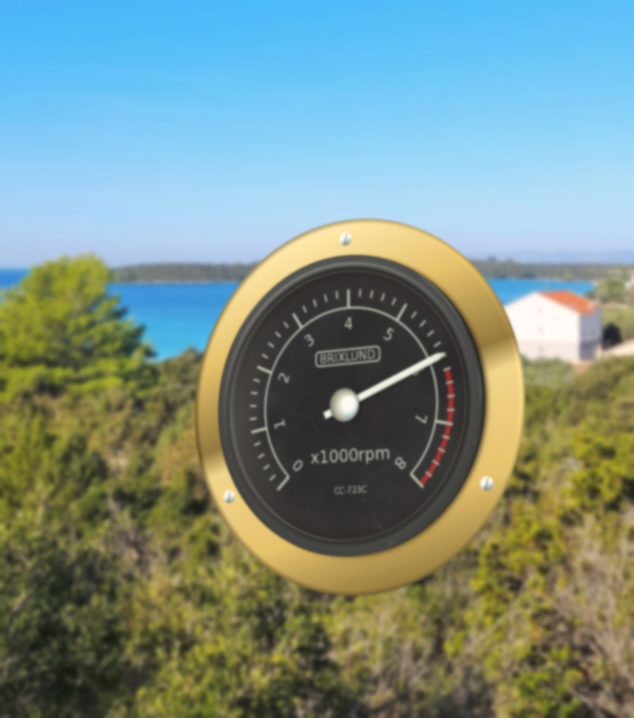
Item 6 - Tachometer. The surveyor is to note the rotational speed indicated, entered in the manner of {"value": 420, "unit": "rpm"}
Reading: {"value": 6000, "unit": "rpm"}
